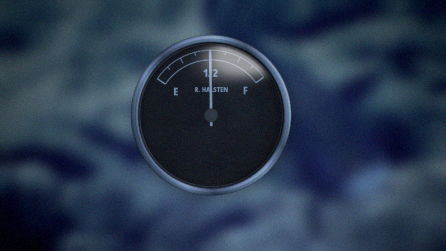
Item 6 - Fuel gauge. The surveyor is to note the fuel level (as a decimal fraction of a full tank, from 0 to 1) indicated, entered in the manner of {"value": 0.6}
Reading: {"value": 0.5}
